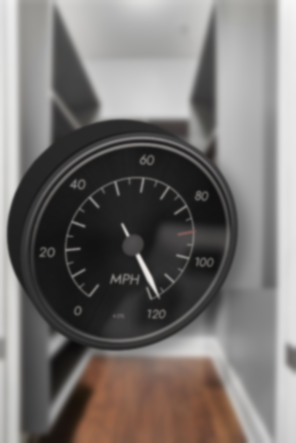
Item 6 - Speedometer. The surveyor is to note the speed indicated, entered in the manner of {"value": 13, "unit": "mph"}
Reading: {"value": 117.5, "unit": "mph"}
